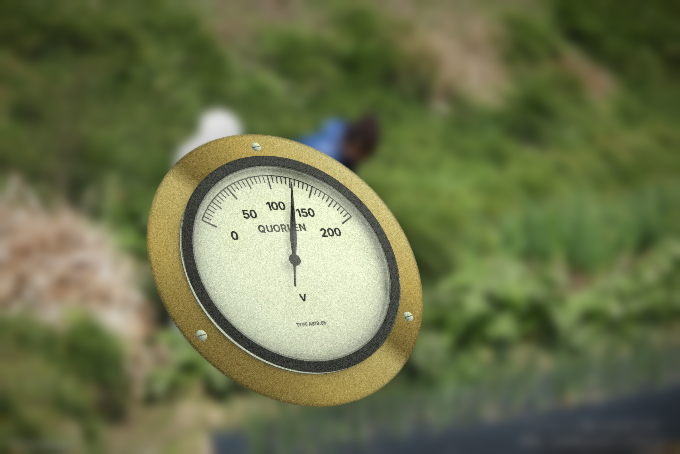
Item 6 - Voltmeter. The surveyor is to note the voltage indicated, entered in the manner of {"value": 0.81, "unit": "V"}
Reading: {"value": 125, "unit": "V"}
